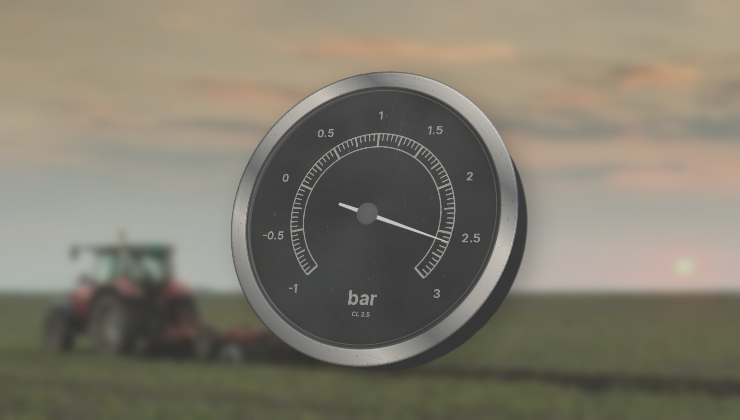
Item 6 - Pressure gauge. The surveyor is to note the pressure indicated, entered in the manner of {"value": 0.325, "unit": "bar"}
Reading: {"value": 2.6, "unit": "bar"}
